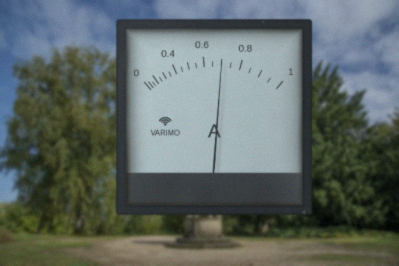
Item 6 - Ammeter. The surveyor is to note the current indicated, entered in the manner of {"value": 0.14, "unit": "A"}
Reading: {"value": 0.7, "unit": "A"}
